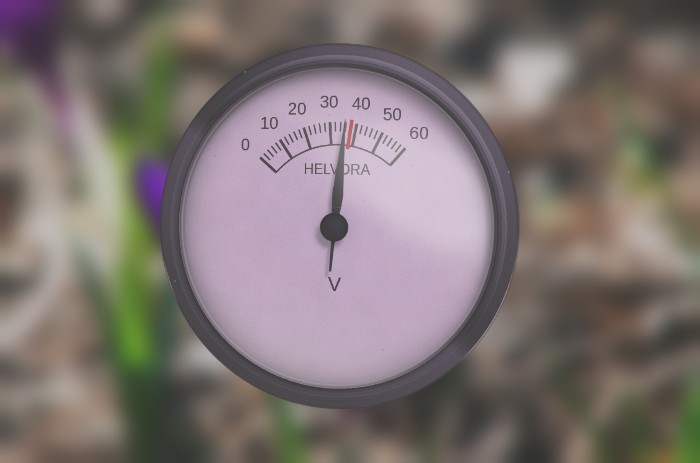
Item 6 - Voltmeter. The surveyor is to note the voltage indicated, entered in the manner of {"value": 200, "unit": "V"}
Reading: {"value": 36, "unit": "V"}
